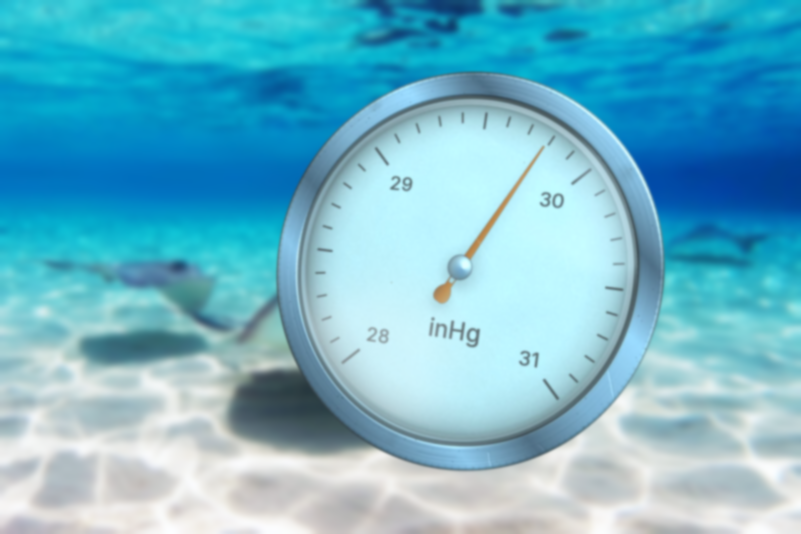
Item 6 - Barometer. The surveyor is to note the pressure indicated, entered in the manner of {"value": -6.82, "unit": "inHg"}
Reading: {"value": 29.8, "unit": "inHg"}
